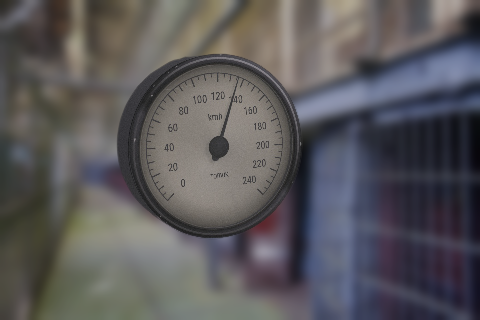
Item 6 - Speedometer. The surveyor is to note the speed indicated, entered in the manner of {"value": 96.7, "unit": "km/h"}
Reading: {"value": 135, "unit": "km/h"}
